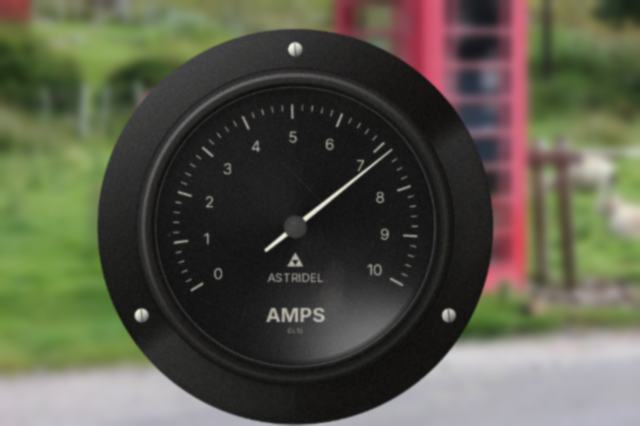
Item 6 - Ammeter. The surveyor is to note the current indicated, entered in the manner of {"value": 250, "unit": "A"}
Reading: {"value": 7.2, "unit": "A"}
